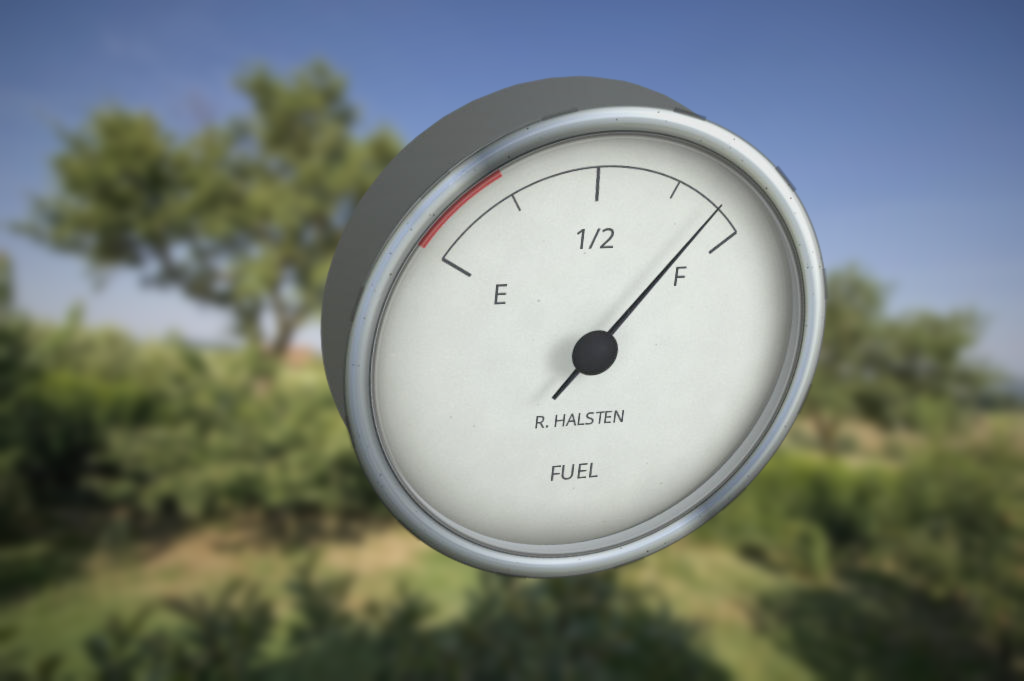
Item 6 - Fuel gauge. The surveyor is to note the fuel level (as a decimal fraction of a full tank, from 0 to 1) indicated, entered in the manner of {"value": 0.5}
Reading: {"value": 0.875}
